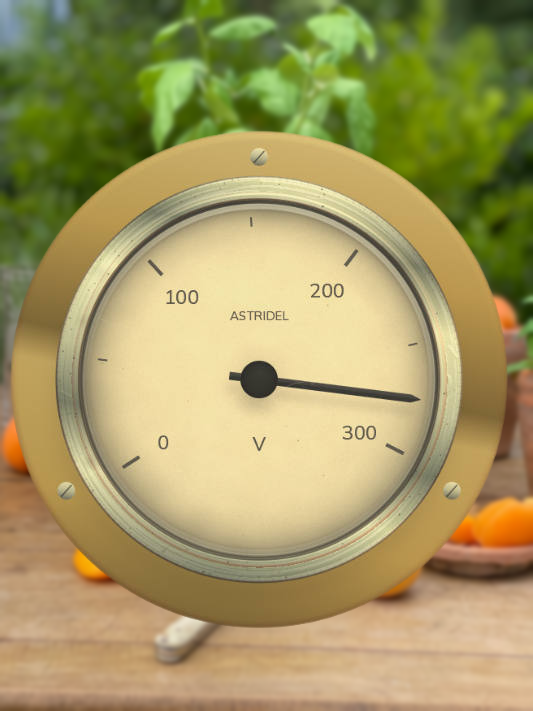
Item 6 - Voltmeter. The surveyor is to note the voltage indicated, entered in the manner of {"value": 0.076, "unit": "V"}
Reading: {"value": 275, "unit": "V"}
